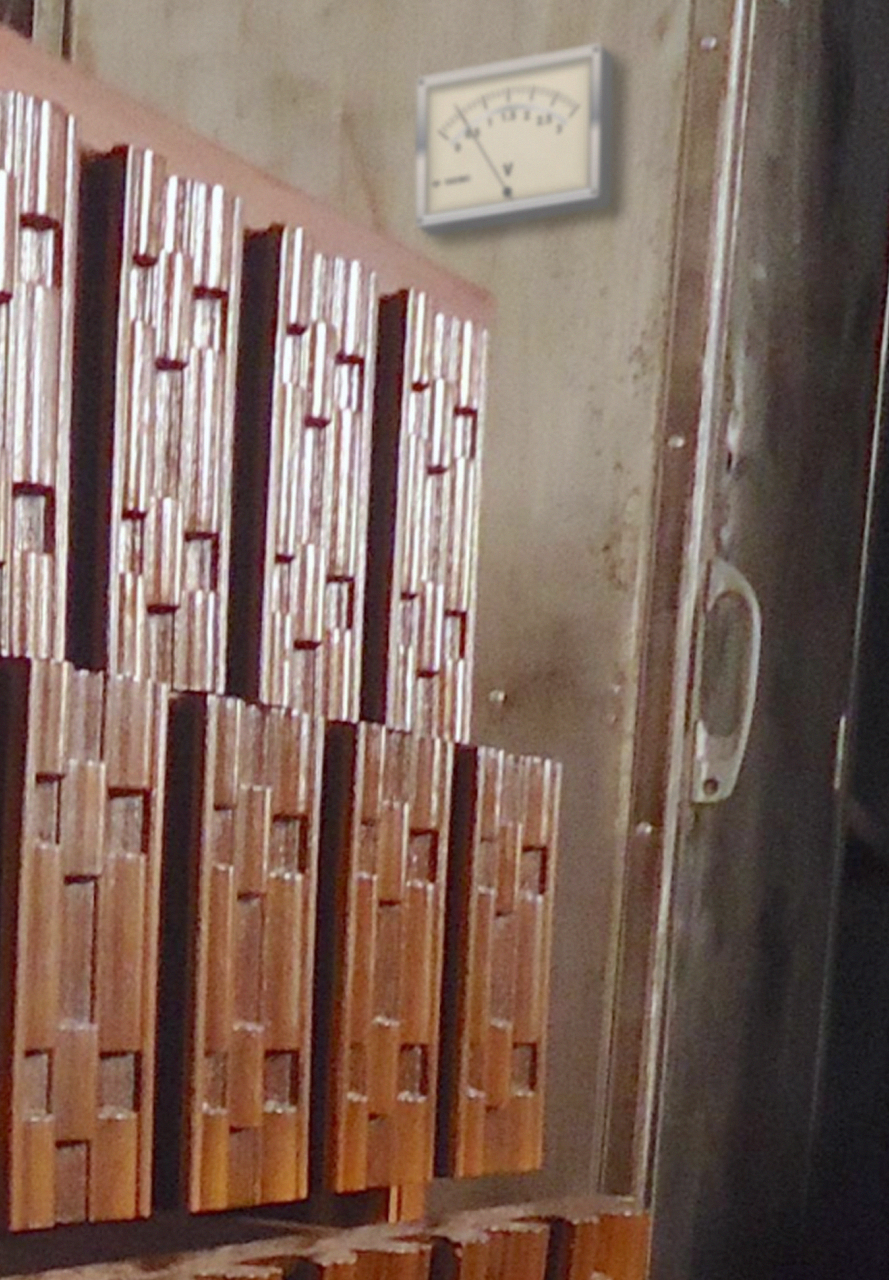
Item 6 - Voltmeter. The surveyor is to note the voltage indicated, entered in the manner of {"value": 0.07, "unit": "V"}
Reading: {"value": 0.5, "unit": "V"}
